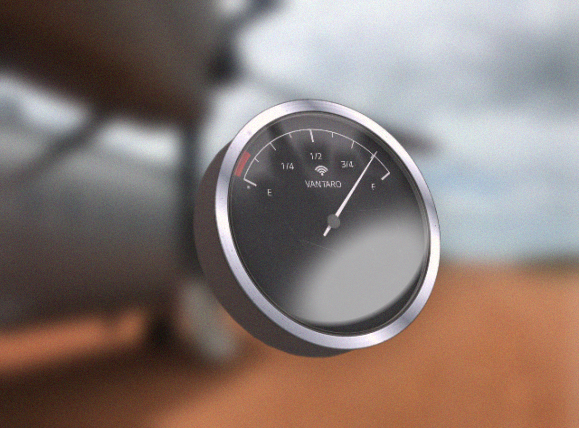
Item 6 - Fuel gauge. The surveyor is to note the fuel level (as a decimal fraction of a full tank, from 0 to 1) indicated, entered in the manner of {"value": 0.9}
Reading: {"value": 0.875}
